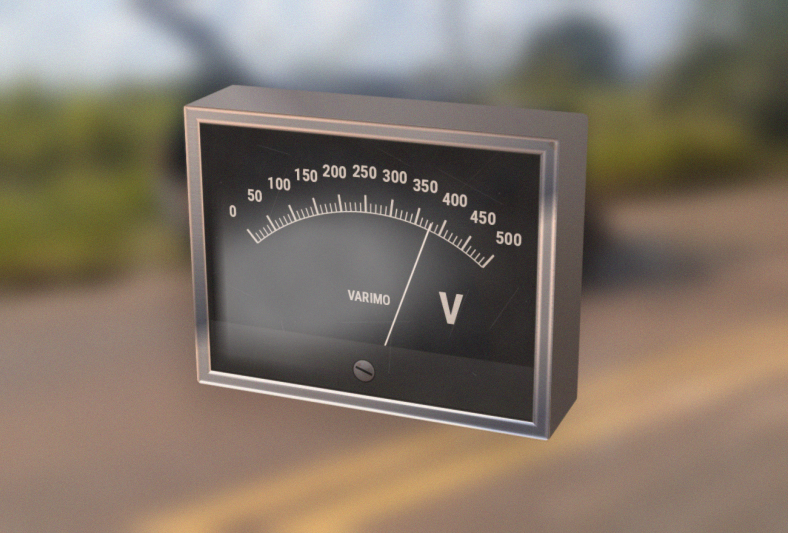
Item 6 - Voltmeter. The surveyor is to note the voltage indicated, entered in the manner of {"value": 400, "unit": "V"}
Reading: {"value": 380, "unit": "V"}
